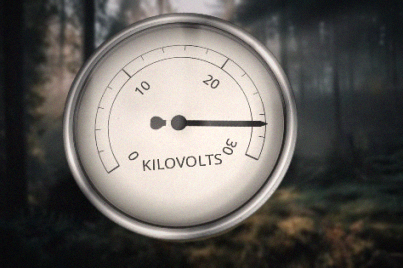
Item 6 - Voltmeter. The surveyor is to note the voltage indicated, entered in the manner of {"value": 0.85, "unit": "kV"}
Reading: {"value": 27, "unit": "kV"}
